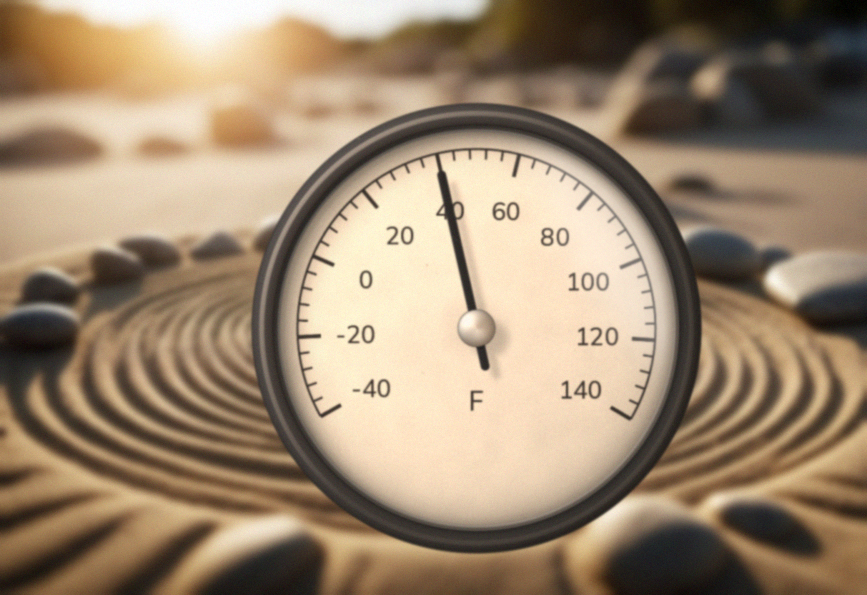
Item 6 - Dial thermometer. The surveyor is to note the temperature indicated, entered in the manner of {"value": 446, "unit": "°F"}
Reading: {"value": 40, "unit": "°F"}
